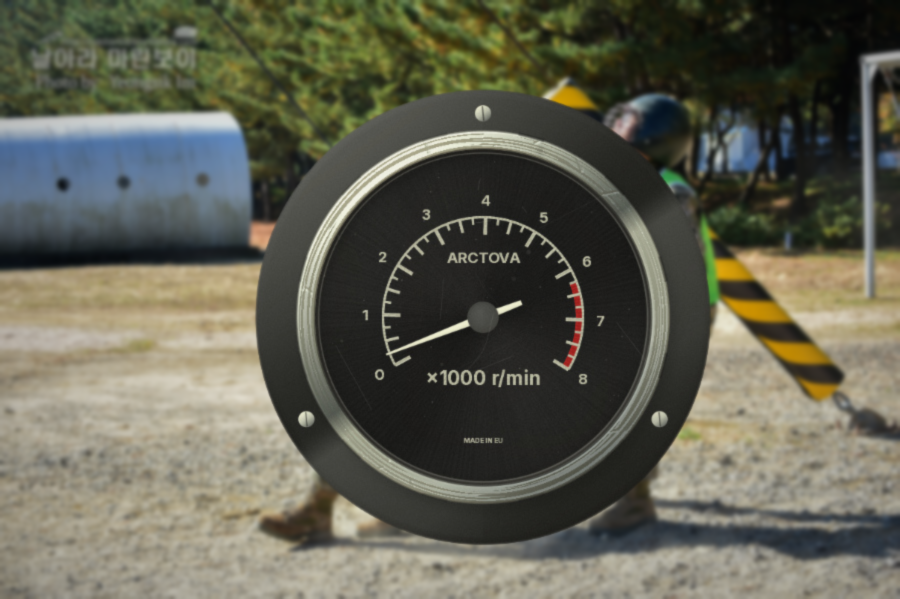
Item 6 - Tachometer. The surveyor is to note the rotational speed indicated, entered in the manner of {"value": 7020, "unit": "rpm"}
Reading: {"value": 250, "unit": "rpm"}
